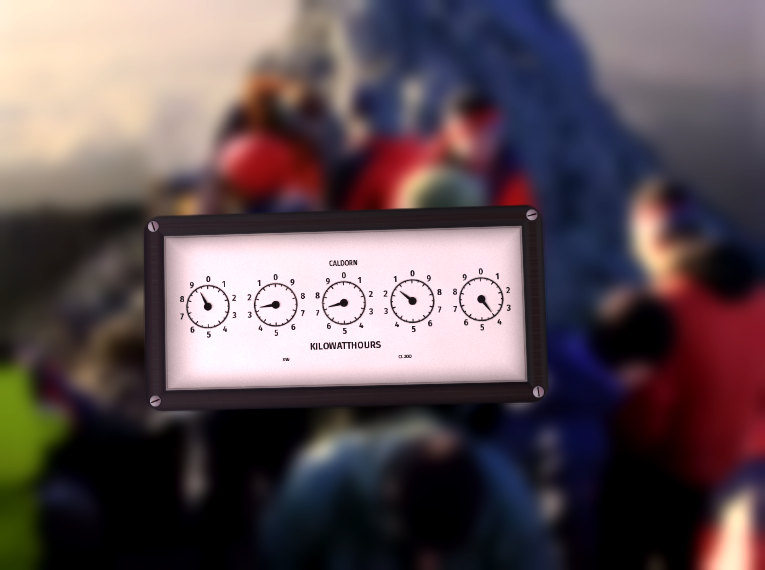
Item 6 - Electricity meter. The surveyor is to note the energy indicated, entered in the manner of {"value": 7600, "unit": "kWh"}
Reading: {"value": 92714, "unit": "kWh"}
